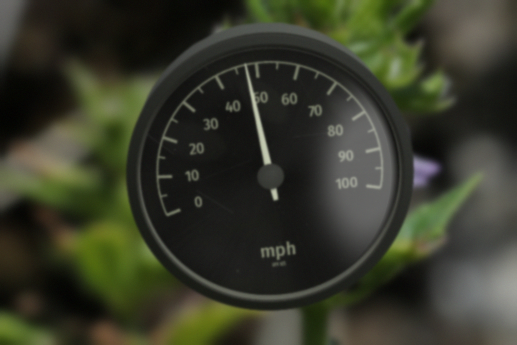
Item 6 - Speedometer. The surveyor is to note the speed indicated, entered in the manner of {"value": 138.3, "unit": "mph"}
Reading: {"value": 47.5, "unit": "mph"}
